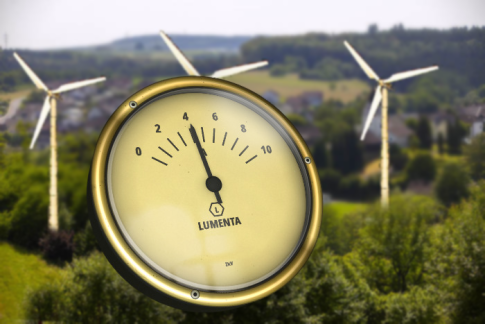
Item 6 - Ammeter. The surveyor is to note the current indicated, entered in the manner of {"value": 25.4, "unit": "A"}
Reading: {"value": 4, "unit": "A"}
